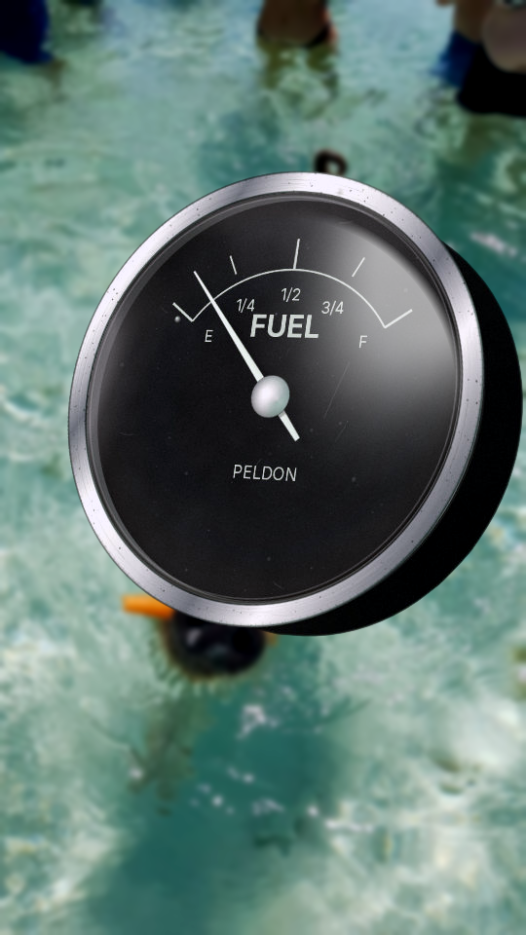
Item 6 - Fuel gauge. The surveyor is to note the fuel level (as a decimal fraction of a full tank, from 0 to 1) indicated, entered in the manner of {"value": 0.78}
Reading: {"value": 0.125}
